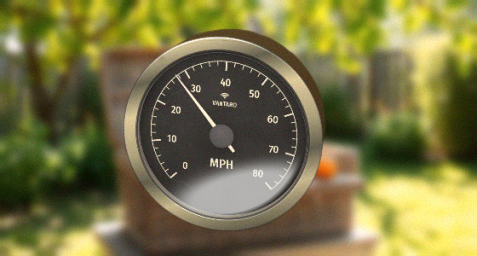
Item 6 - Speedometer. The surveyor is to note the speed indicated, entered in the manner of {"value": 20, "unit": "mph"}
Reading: {"value": 28, "unit": "mph"}
